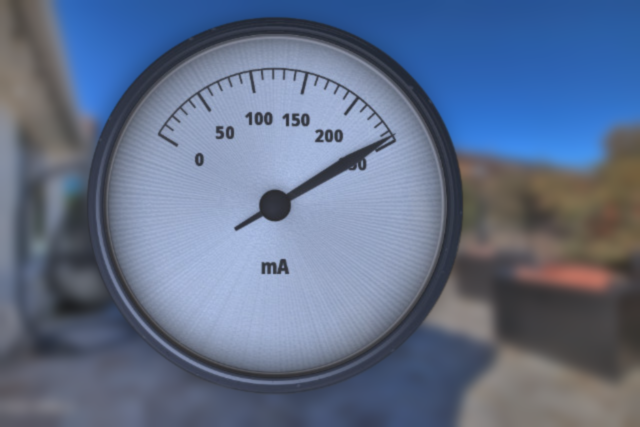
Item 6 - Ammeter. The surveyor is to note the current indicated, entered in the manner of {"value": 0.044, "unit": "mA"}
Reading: {"value": 245, "unit": "mA"}
